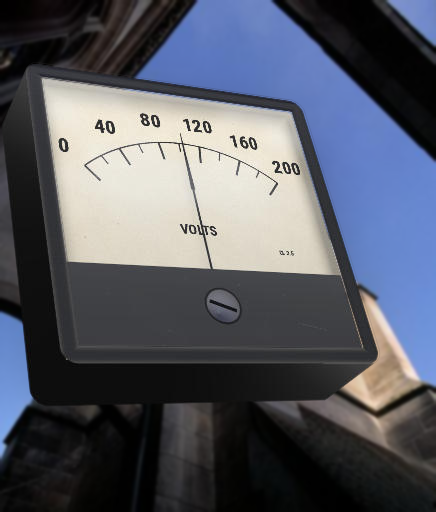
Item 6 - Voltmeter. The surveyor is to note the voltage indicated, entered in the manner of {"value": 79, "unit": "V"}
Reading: {"value": 100, "unit": "V"}
